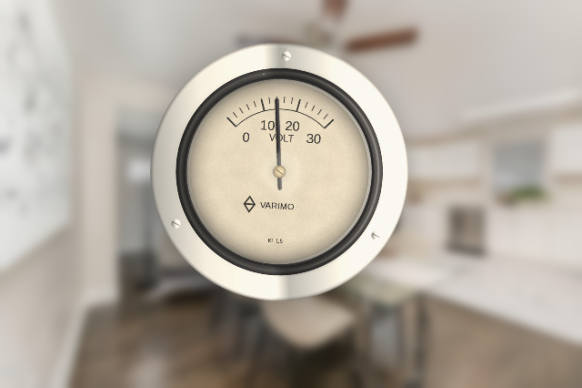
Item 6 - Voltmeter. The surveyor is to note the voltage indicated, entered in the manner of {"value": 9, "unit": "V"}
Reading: {"value": 14, "unit": "V"}
